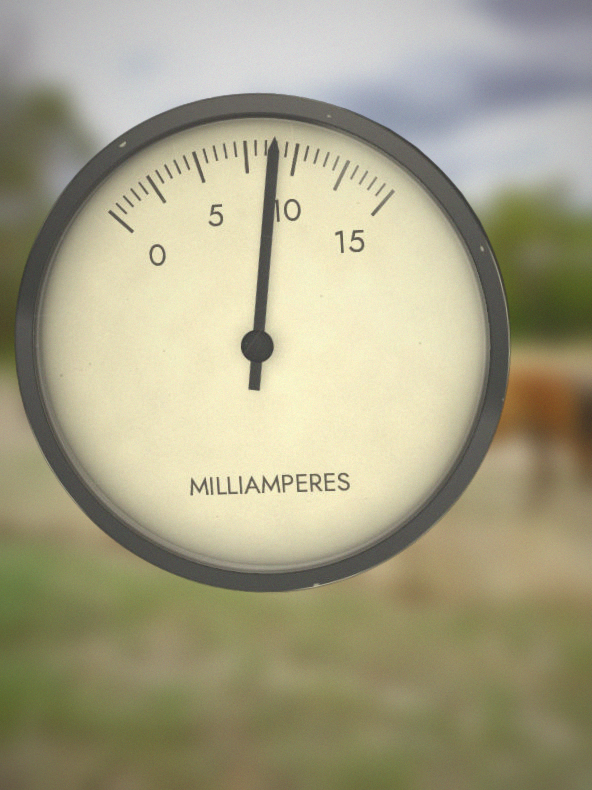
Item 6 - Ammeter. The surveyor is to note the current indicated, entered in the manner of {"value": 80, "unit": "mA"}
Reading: {"value": 9, "unit": "mA"}
